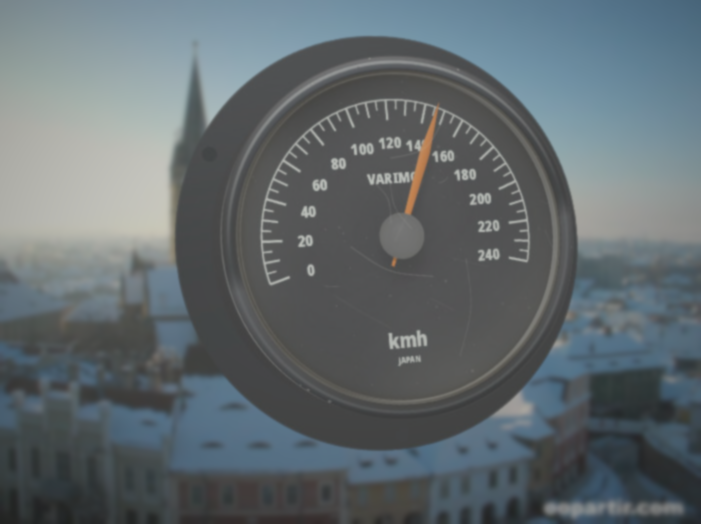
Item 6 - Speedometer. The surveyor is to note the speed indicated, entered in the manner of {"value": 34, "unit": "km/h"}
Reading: {"value": 145, "unit": "km/h"}
